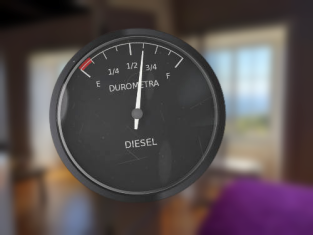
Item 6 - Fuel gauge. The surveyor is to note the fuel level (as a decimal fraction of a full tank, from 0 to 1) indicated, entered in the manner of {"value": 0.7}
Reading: {"value": 0.625}
